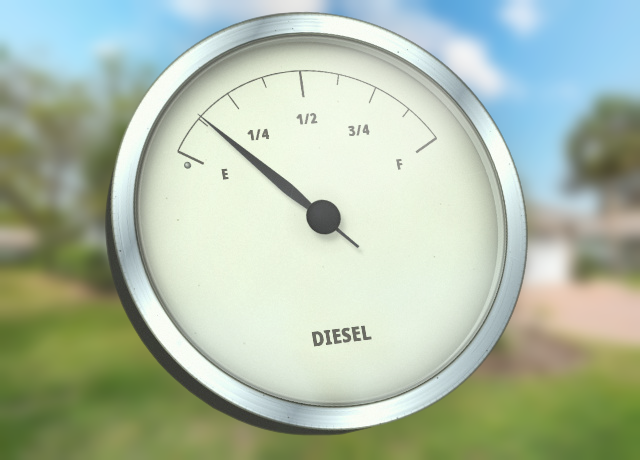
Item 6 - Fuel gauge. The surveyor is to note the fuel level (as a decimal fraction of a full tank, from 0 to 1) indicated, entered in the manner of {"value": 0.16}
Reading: {"value": 0.125}
